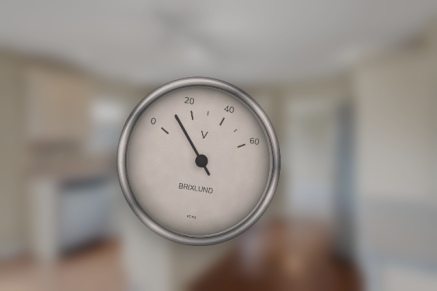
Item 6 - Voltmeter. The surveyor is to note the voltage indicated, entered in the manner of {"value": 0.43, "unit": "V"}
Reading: {"value": 10, "unit": "V"}
